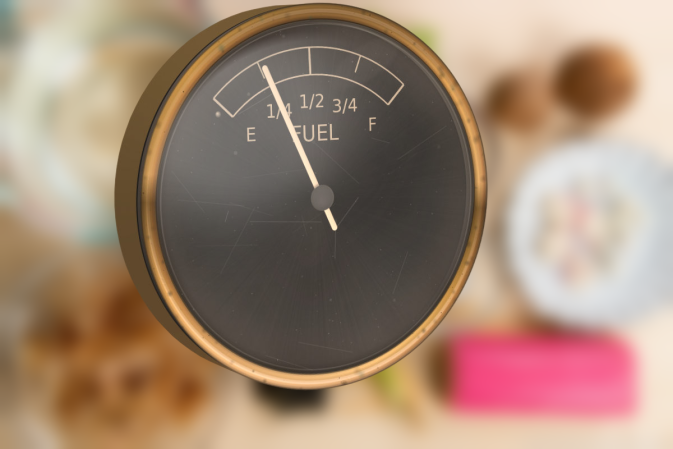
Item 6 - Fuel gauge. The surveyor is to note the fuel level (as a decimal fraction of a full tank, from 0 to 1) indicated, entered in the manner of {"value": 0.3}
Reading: {"value": 0.25}
